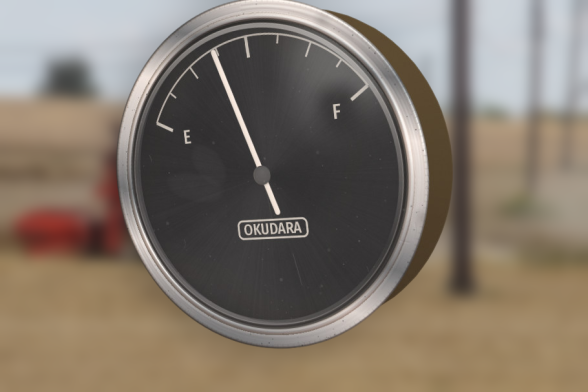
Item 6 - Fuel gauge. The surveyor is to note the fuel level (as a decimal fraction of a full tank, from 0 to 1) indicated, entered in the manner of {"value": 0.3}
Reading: {"value": 0.375}
